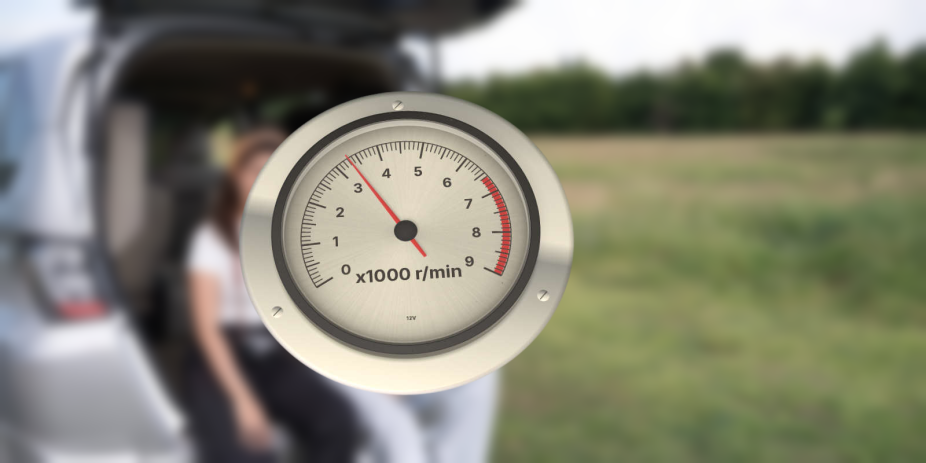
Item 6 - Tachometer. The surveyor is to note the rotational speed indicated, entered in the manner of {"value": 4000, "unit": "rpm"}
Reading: {"value": 3300, "unit": "rpm"}
